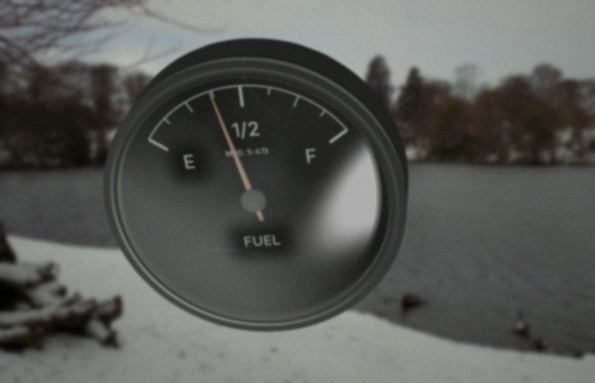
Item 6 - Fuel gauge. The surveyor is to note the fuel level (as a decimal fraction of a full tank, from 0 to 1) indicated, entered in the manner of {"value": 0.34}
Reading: {"value": 0.375}
